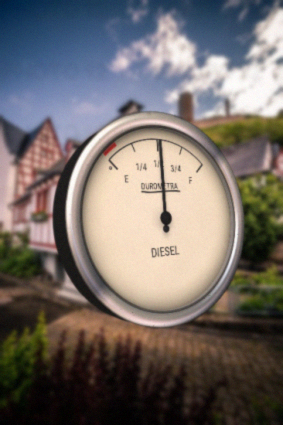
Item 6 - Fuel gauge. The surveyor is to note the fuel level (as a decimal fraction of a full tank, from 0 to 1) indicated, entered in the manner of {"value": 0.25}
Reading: {"value": 0.5}
